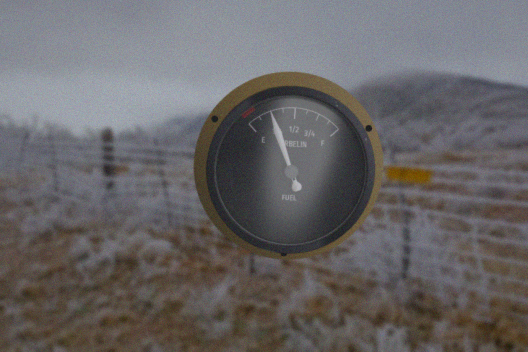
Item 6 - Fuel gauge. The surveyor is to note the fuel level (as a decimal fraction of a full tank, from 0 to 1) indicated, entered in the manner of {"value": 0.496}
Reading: {"value": 0.25}
